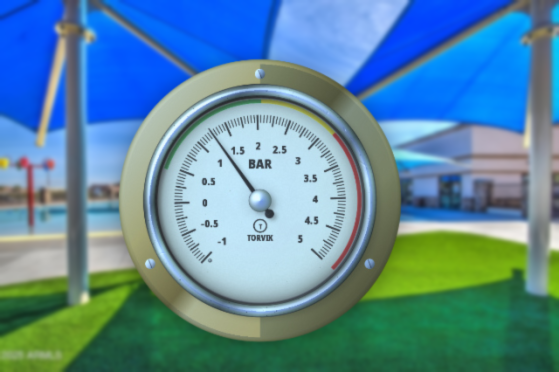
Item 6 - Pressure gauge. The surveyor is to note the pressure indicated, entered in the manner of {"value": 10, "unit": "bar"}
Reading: {"value": 1.25, "unit": "bar"}
